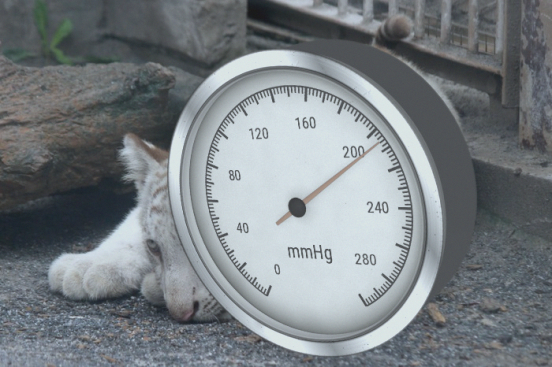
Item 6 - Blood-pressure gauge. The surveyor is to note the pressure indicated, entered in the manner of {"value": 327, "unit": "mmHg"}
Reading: {"value": 206, "unit": "mmHg"}
